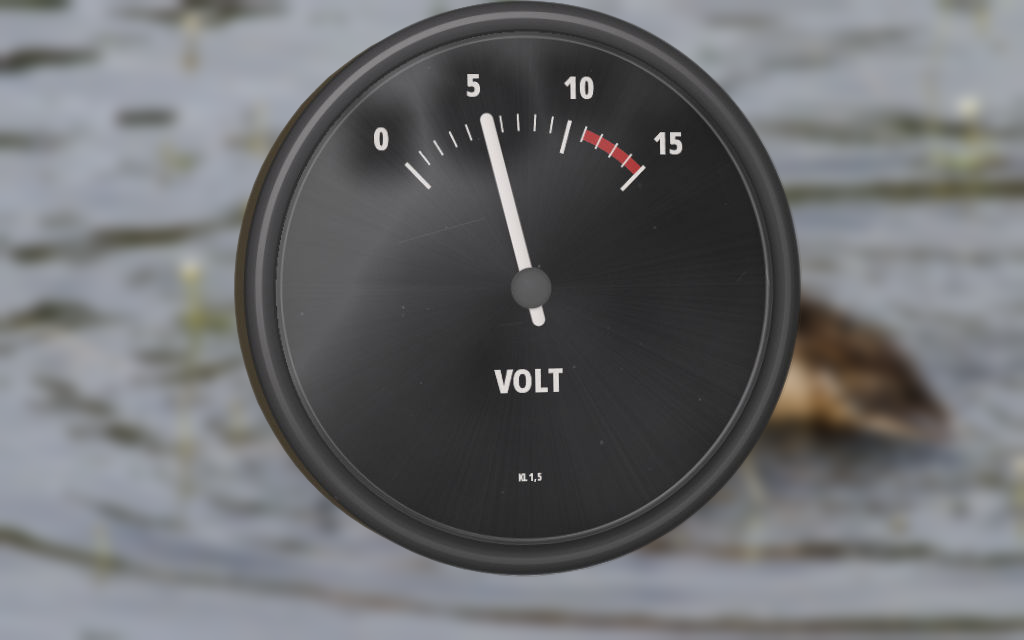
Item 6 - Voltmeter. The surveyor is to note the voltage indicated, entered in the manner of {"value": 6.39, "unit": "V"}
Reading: {"value": 5, "unit": "V"}
